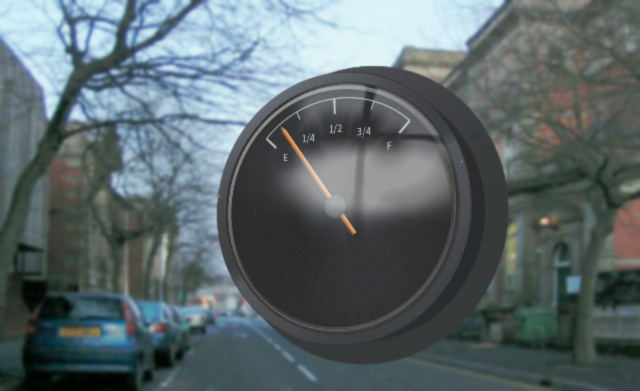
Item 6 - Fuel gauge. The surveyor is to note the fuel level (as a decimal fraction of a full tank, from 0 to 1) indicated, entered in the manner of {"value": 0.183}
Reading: {"value": 0.125}
